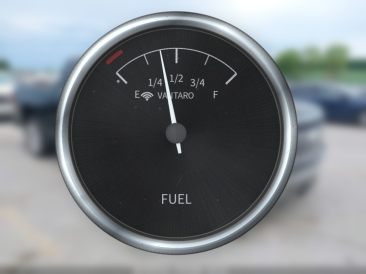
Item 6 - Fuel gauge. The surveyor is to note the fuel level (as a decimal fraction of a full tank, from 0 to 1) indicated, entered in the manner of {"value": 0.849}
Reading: {"value": 0.375}
